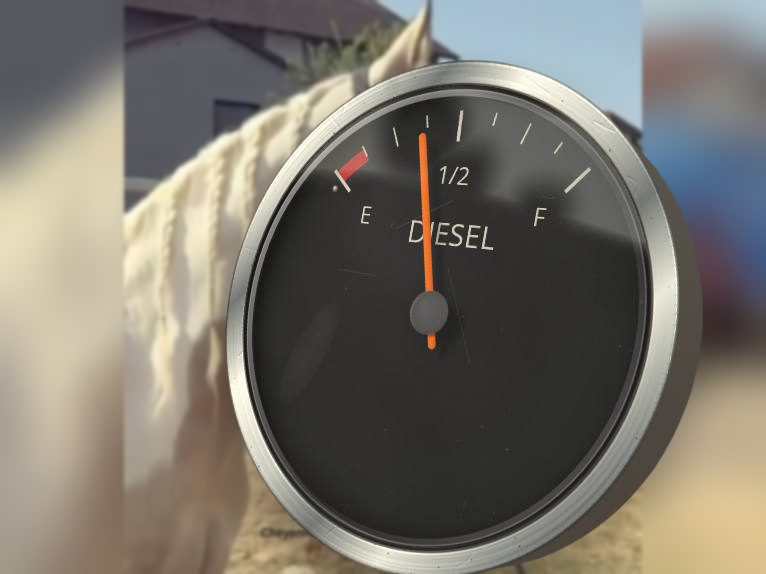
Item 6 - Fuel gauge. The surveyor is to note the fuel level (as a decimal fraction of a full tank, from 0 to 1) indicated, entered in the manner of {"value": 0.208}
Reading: {"value": 0.375}
